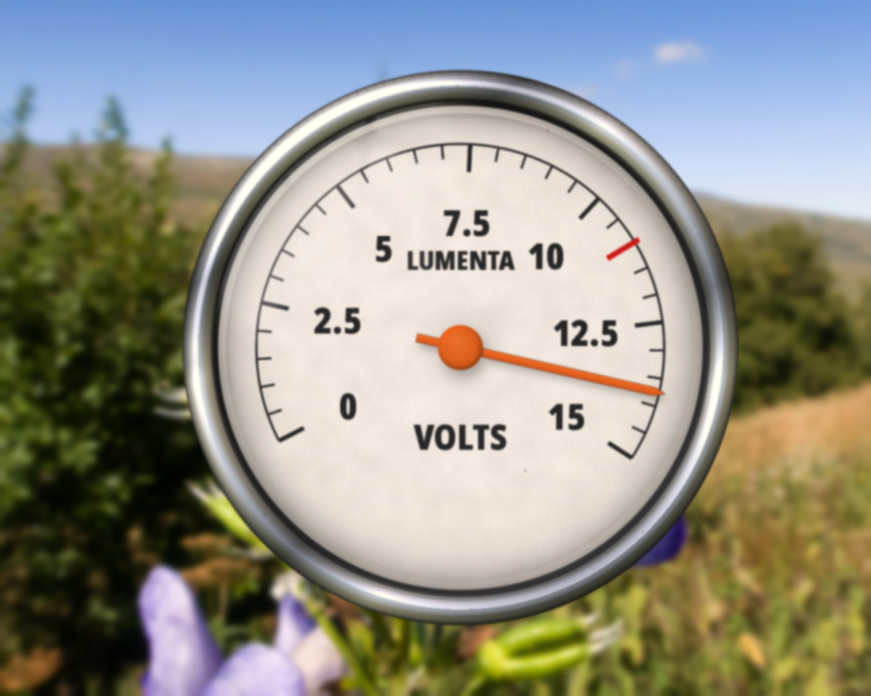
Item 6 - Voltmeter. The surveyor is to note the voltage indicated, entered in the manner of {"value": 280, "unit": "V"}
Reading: {"value": 13.75, "unit": "V"}
